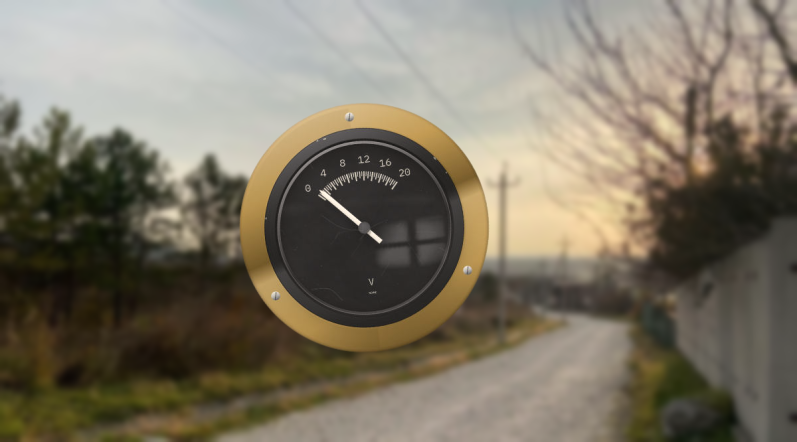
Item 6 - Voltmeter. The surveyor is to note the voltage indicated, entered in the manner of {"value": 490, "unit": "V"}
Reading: {"value": 1, "unit": "V"}
